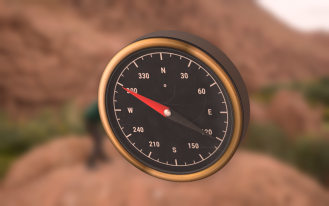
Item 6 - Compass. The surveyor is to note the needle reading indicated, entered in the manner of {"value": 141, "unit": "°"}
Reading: {"value": 300, "unit": "°"}
